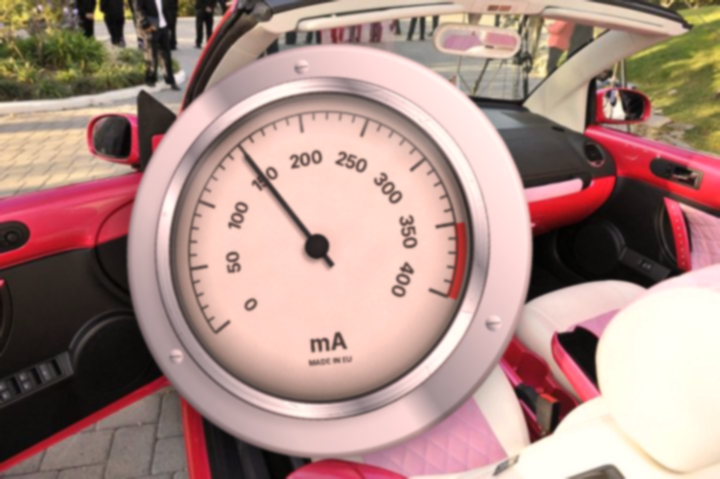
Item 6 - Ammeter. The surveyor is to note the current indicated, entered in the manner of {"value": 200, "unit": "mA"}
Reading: {"value": 150, "unit": "mA"}
